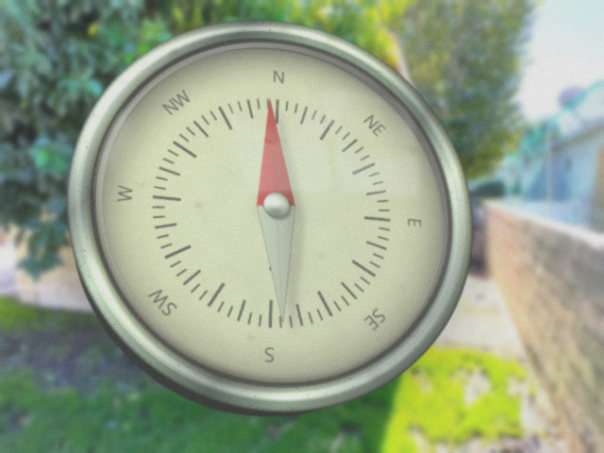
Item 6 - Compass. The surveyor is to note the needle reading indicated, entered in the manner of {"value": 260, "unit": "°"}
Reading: {"value": 355, "unit": "°"}
